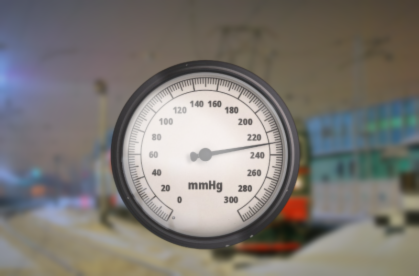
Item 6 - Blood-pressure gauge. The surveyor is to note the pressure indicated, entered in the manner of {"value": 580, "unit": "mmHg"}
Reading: {"value": 230, "unit": "mmHg"}
